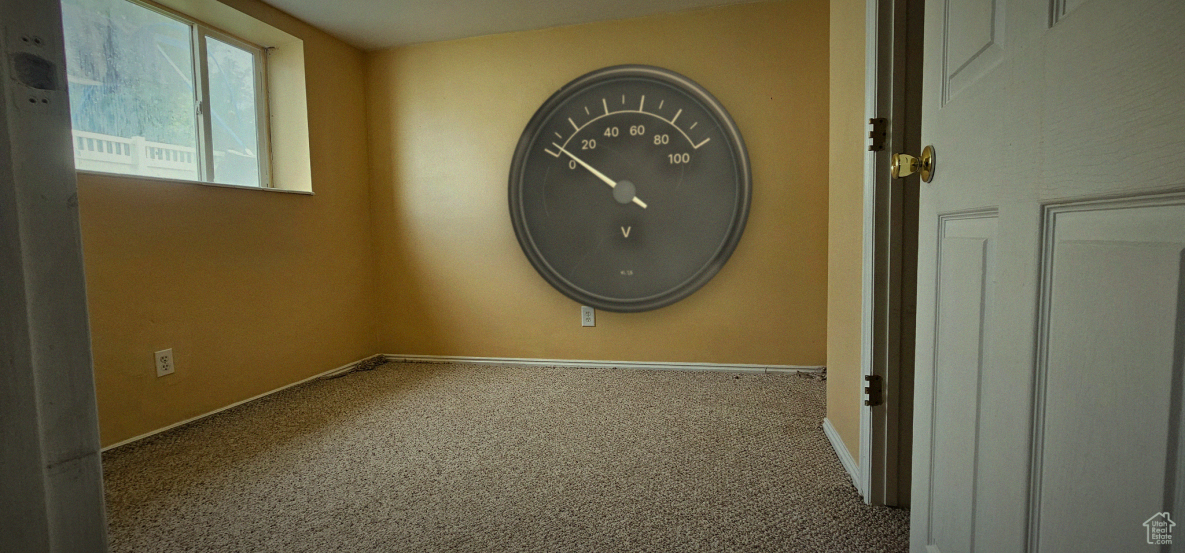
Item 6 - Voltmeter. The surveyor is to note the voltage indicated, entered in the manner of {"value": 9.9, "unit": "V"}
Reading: {"value": 5, "unit": "V"}
